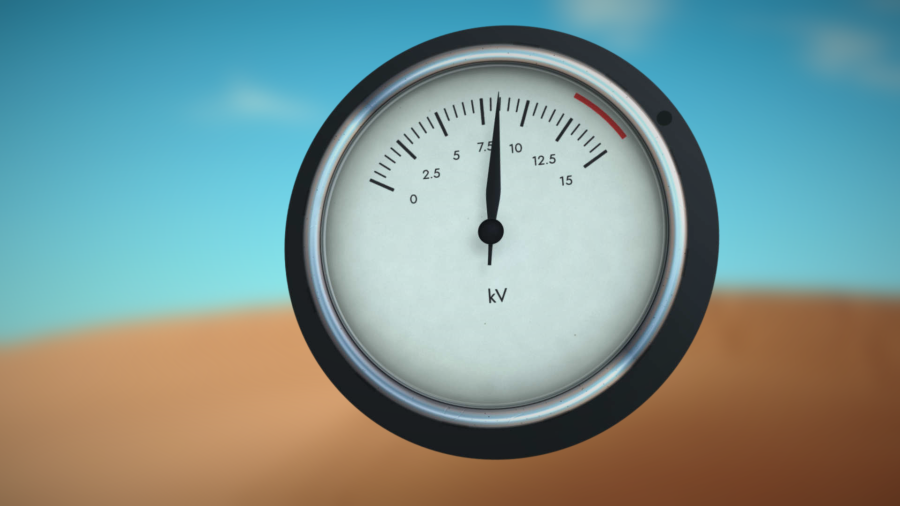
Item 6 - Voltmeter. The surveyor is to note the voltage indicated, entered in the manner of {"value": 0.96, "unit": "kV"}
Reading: {"value": 8.5, "unit": "kV"}
